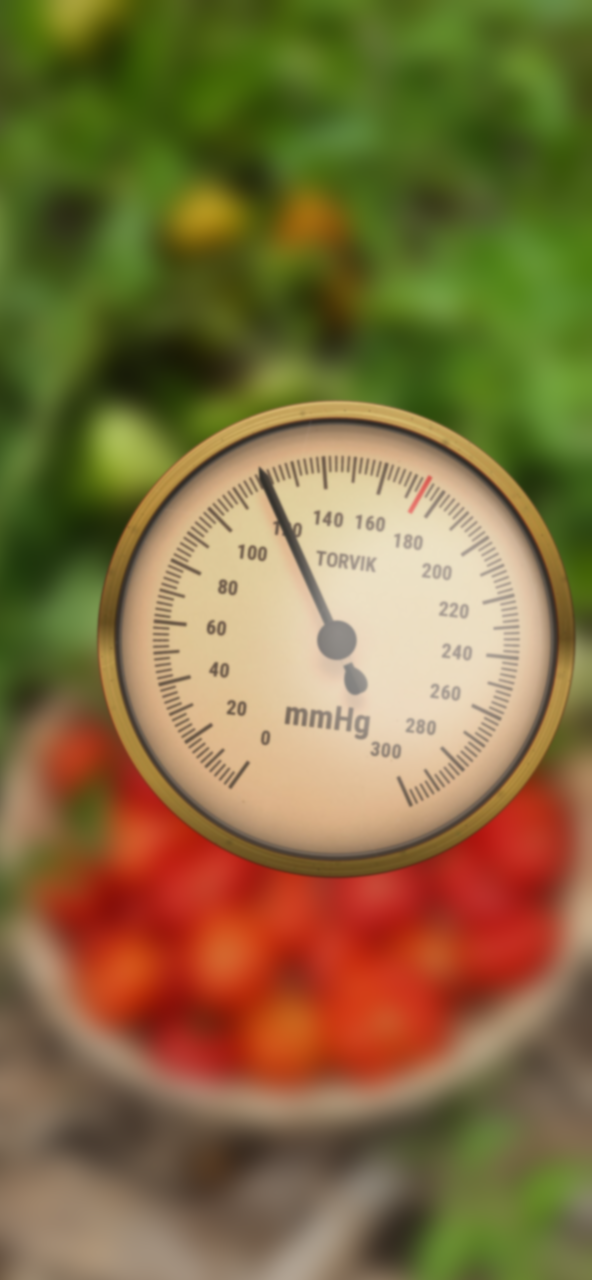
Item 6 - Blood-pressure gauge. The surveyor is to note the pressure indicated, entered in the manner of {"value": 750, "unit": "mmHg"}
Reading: {"value": 120, "unit": "mmHg"}
